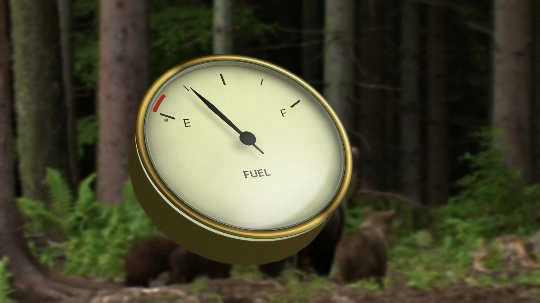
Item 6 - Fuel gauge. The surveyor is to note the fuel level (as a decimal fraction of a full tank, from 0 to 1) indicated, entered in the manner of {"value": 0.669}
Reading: {"value": 0.25}
